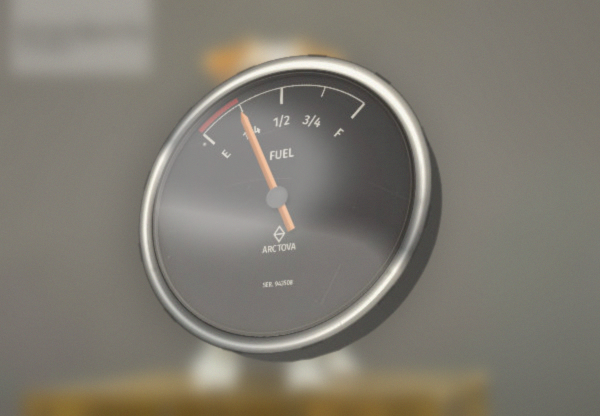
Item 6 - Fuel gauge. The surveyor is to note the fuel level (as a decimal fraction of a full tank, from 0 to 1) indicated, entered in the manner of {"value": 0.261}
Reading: {"value": 0.25}
